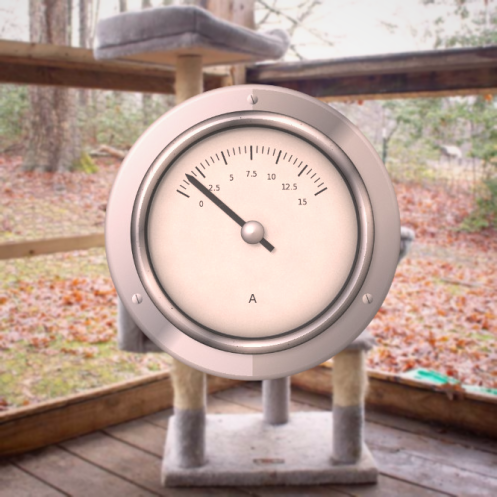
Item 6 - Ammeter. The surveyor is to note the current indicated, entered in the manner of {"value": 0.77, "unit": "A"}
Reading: {"value": 1.5, "unit": "A"}
